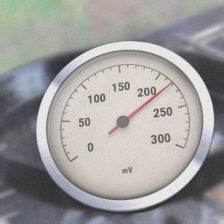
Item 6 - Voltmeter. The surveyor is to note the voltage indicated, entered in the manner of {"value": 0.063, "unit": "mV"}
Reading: {"value": 220, "unit": "mV"}
